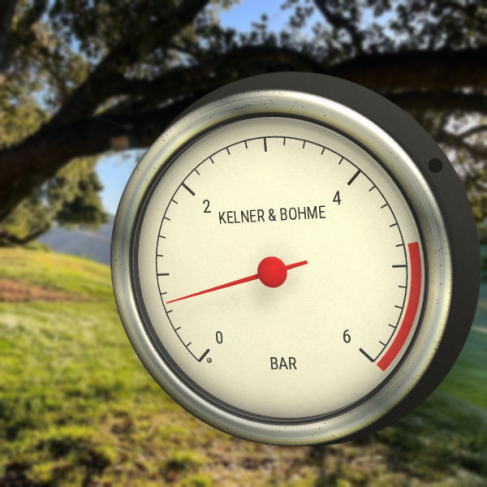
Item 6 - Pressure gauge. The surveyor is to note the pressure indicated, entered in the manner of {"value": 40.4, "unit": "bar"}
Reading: {"value": 0.7, "unit": "bar"}
